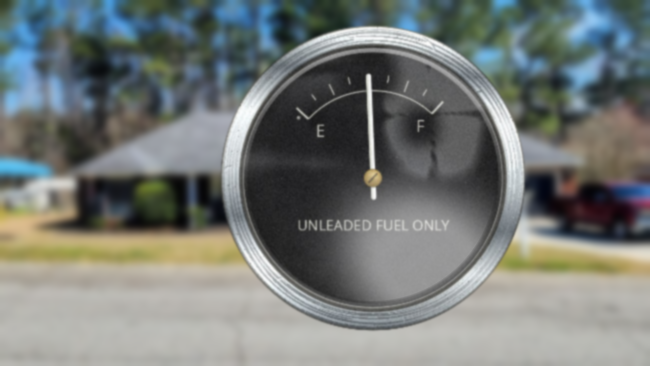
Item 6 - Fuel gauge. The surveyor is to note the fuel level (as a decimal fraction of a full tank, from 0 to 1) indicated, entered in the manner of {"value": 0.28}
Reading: {"value": 0.5}
